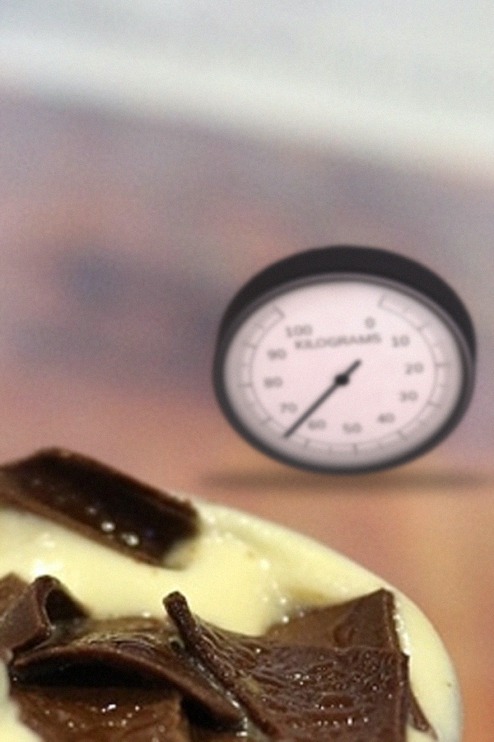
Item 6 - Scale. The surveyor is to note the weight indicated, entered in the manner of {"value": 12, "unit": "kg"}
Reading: {"value": 65, "unit": "kg"}
